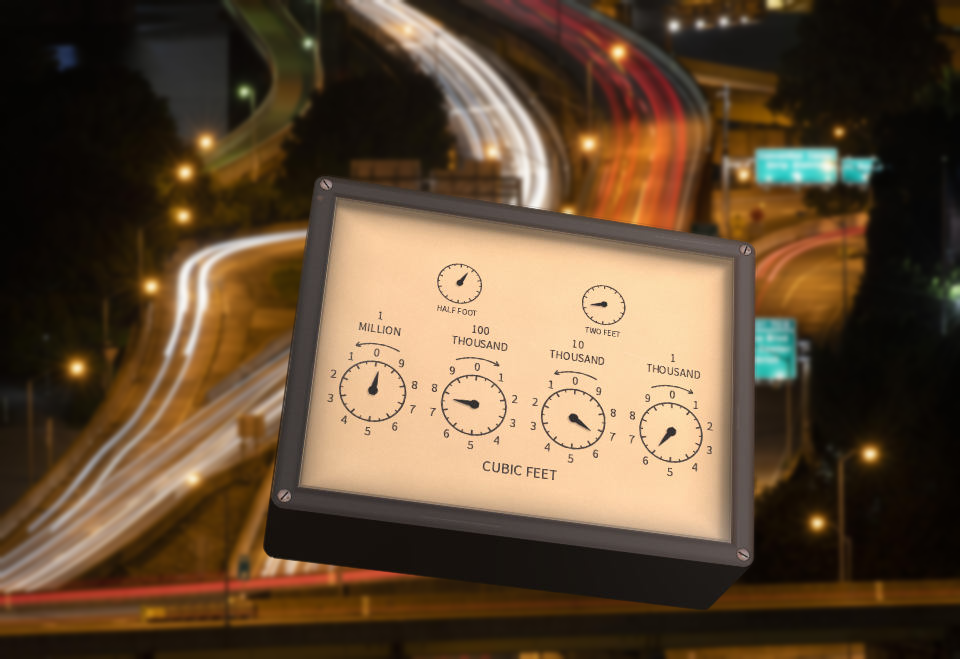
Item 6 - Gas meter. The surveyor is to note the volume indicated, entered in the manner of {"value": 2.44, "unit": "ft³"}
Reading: {"value": 976600, "unit": "ft³"}
